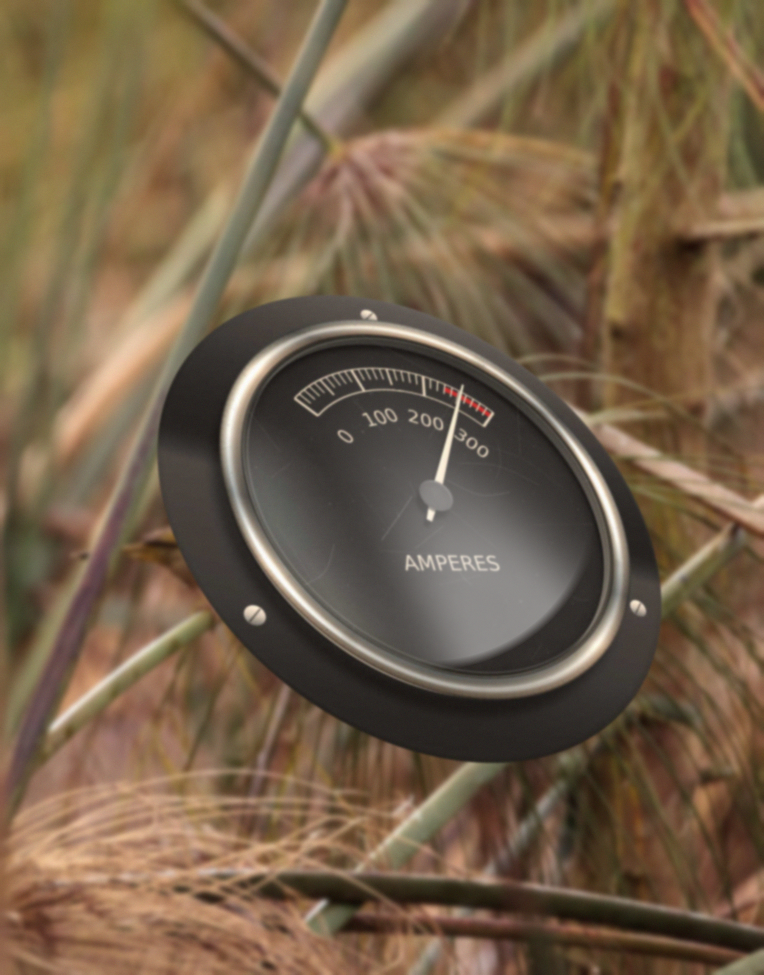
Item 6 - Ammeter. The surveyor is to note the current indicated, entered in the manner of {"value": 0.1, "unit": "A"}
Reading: {"value": 250, "unit": "A"}
